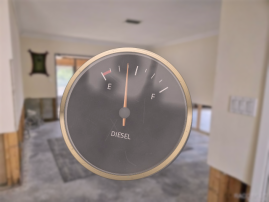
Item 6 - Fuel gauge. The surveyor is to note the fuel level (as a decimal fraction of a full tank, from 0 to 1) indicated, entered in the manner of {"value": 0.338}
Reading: {"value": 0.375}
